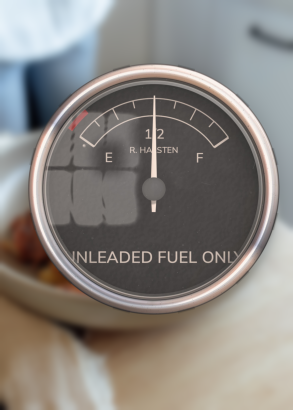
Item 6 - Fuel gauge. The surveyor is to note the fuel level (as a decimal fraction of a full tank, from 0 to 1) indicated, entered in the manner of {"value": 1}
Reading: {"value": 0.5}
